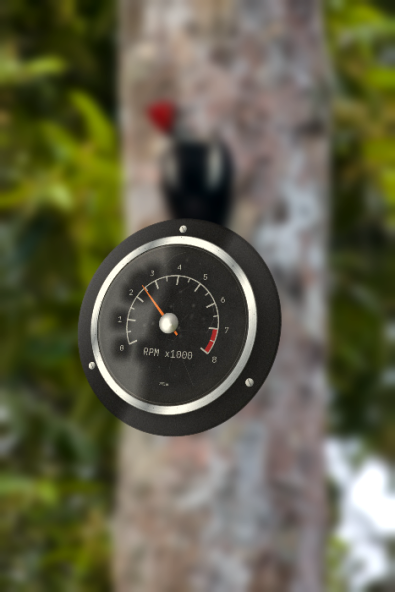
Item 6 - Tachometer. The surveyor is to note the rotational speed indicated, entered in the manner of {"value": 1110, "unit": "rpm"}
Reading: {"value": 2500, "unit": "rpm"}
